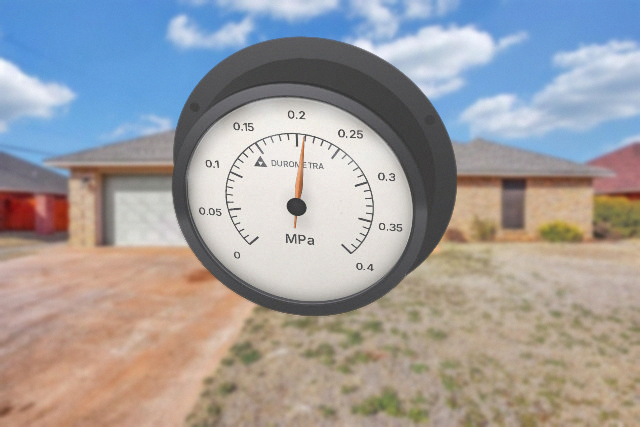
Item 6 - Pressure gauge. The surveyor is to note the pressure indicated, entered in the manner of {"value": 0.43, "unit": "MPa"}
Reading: {"value": 0.21, "unit": "MPa"}
